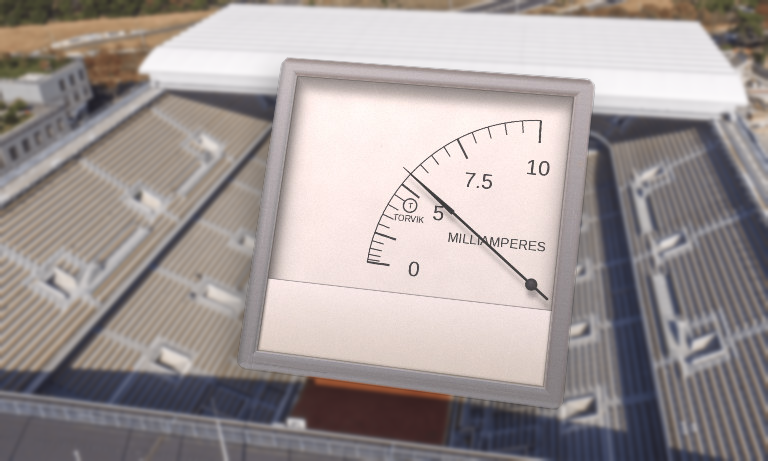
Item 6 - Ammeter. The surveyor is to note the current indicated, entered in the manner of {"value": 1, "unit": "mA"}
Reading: {"value": 5.5, "unit": "mA"}
